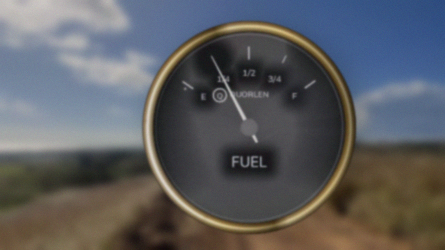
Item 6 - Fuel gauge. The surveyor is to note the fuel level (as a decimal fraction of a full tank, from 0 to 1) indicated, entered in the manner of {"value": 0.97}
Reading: {"value": 0.25}
